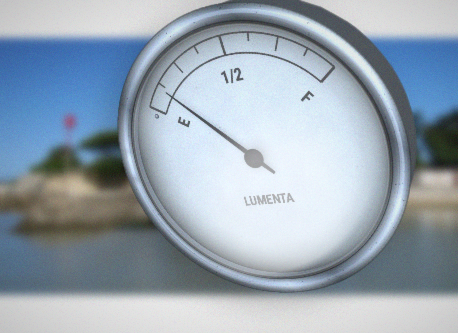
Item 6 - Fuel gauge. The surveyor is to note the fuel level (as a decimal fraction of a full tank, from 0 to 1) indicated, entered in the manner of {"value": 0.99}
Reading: {"value": 0.125}
